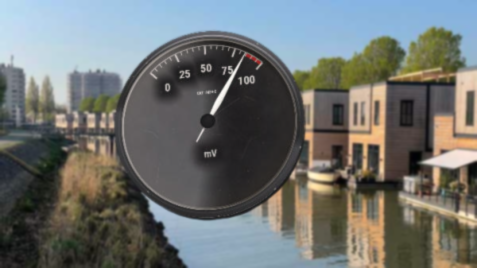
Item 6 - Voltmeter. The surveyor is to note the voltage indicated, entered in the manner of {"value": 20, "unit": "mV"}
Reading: {"value": 85, "unit": "mV"}
